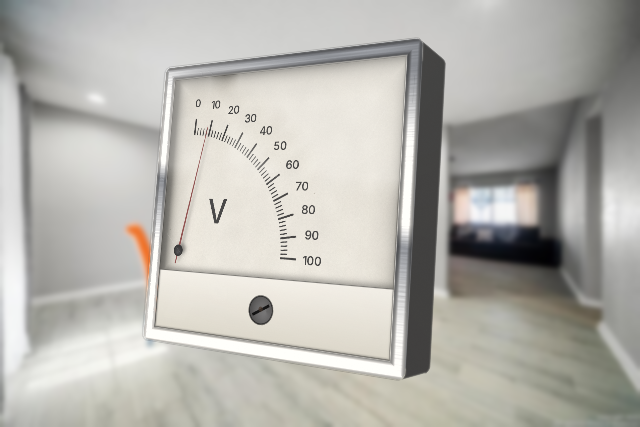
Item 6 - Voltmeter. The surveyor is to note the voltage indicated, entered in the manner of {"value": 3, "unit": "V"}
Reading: {"value": 10, "unit": "V"}
